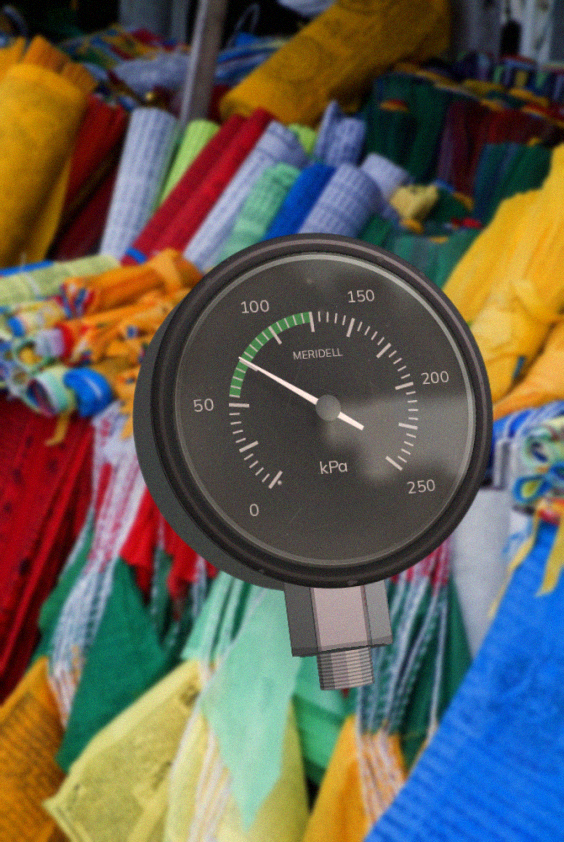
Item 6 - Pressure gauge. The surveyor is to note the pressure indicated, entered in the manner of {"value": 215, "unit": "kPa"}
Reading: {"value": 75, "unit": "kPa"}
